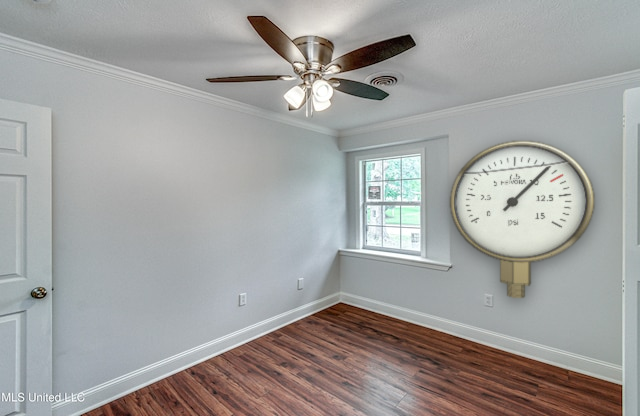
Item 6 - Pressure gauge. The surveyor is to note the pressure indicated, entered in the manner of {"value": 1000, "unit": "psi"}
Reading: {"value": 10, "unit": "psi"}
